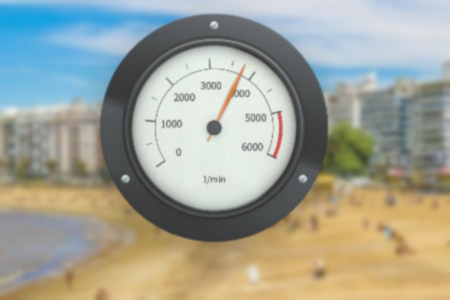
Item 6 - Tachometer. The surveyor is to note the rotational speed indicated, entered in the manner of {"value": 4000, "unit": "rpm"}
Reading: {"value": 3750, "unit": "rpm"}
